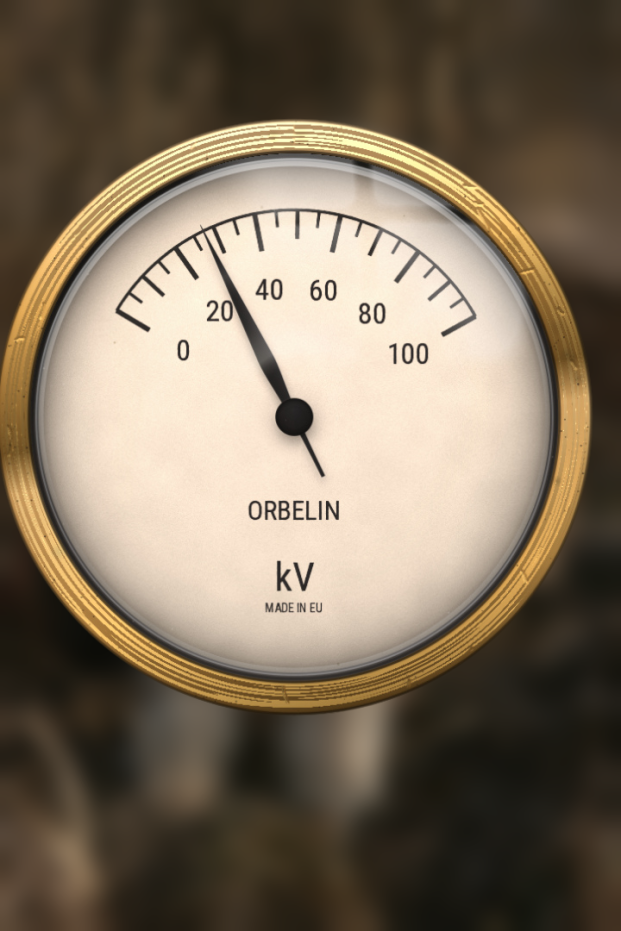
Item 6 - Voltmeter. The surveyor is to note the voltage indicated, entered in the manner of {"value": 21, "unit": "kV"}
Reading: {"value": 27.5, "unit": "kV"}
